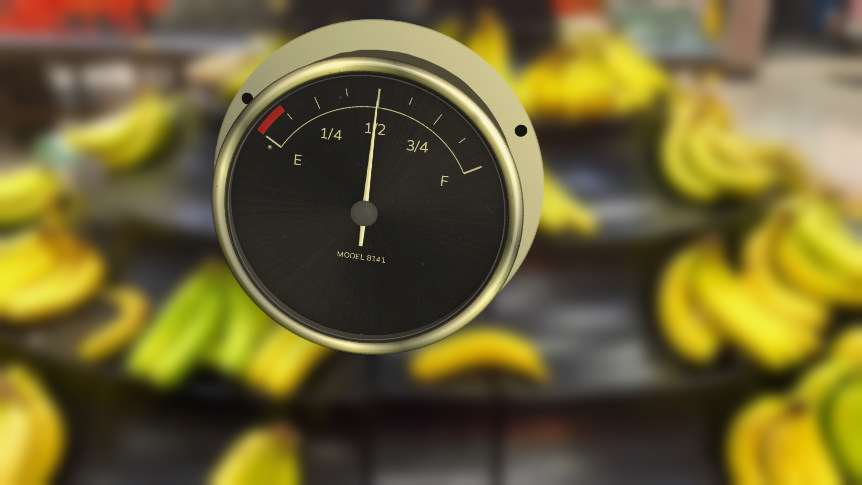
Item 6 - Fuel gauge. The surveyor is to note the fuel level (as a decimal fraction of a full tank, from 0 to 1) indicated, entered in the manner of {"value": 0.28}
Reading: {"value": 0.5}
